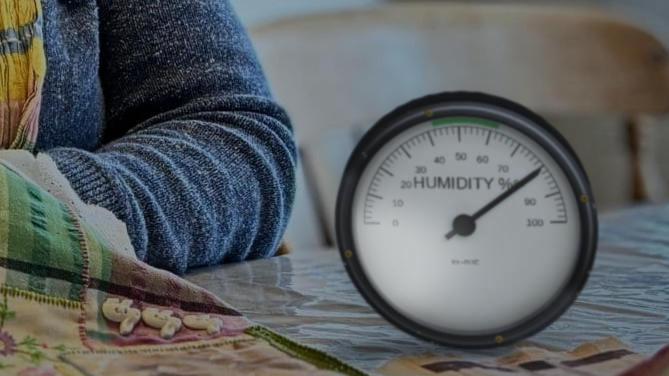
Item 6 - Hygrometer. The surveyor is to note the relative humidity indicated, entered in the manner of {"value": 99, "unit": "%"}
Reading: {"value": 80, "unit": "%"}
